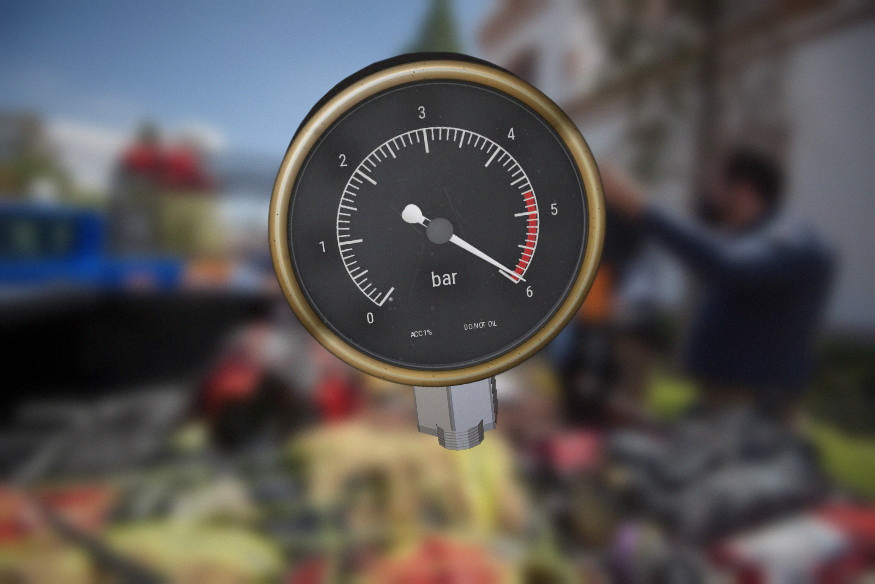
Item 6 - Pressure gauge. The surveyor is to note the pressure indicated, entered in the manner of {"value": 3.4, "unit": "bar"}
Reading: {"value": 5.9, "unit": "bar"}
